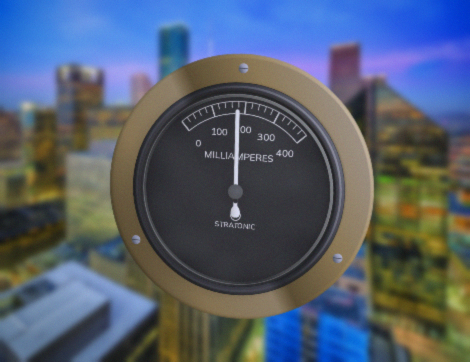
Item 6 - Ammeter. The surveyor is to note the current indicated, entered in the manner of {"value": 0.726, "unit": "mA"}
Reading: {"value": 180, "unit": "mA"}
